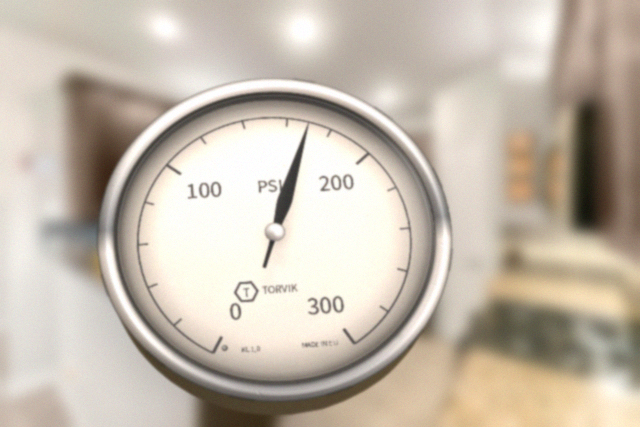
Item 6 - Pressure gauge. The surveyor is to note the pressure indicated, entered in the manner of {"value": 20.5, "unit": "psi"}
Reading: {"value": 170, "unit": "psi"}
